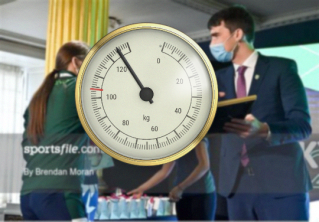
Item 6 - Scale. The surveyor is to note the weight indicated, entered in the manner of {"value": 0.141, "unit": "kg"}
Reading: {"value": 125, "unit": "kg"}
